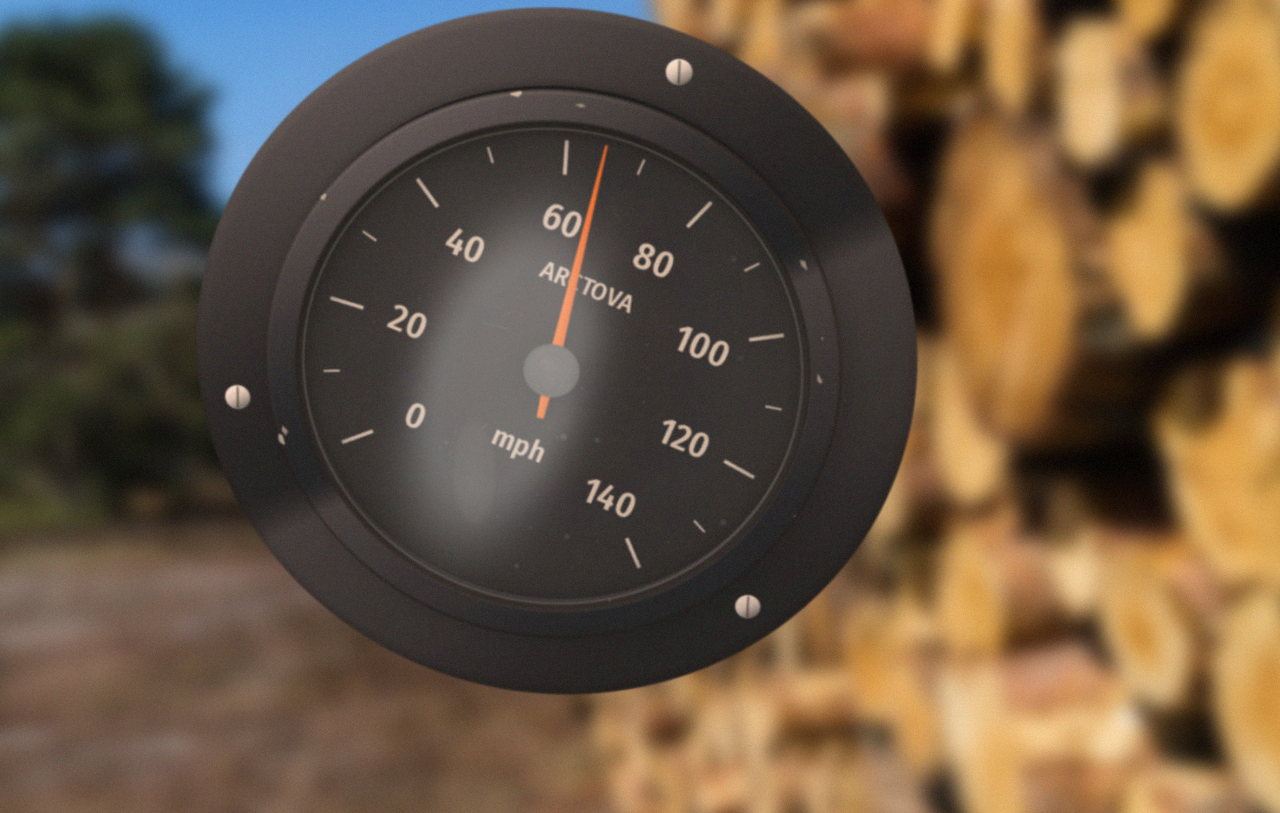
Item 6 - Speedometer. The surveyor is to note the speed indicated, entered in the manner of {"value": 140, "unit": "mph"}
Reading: {"value": 65, "unit": "mph"}
